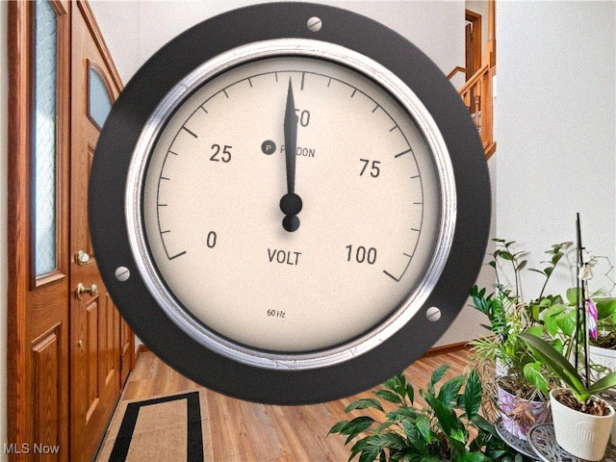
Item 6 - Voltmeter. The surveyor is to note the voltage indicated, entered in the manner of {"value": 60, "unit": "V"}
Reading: {"value": 47.5, "unit": "V"}
